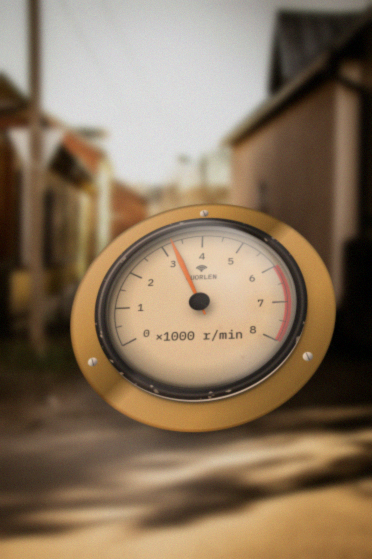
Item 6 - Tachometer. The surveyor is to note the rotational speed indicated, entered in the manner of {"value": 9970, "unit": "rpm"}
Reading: {"value": 3250, "unit": "rpm"}
